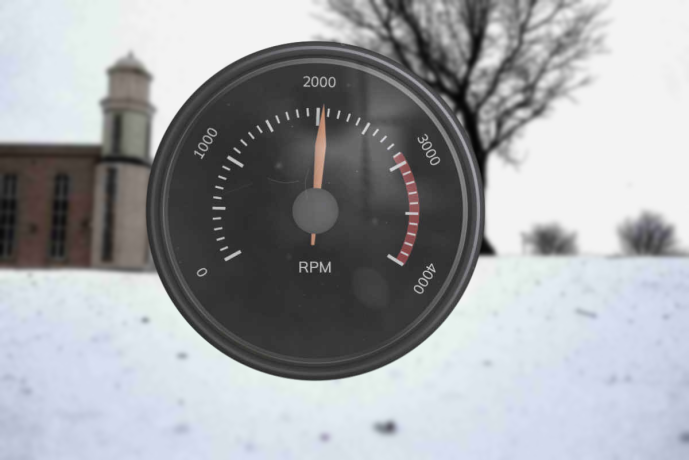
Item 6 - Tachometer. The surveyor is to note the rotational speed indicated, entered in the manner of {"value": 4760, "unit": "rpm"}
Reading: {"value": 2050, "unit": "rpm"}
